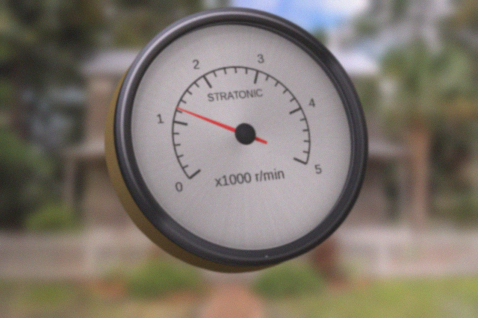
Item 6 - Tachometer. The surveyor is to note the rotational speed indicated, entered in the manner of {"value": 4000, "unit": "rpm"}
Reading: {"value": 1200, "unit": "rpm"}
